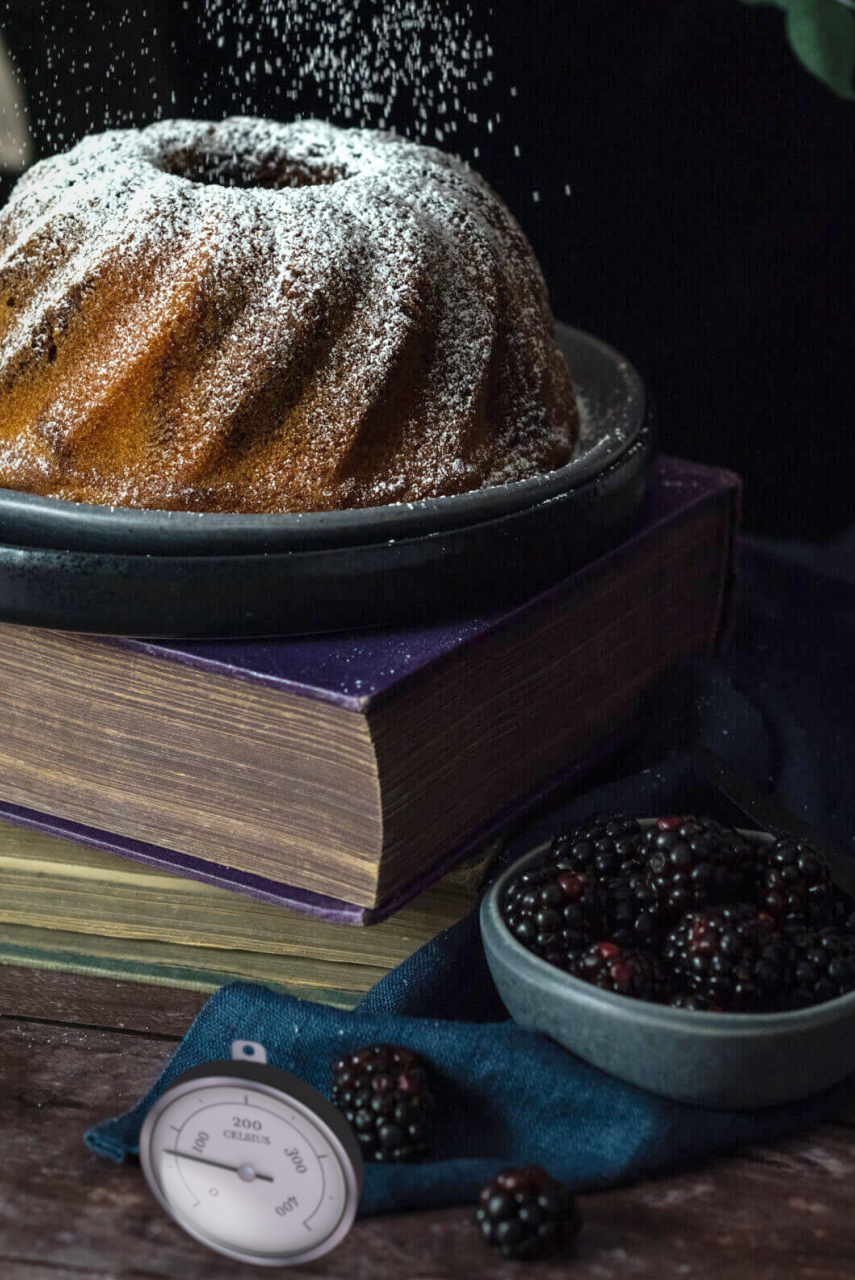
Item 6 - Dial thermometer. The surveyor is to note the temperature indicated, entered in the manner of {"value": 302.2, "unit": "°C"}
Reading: {"value": 75, "unit": "°C"}
